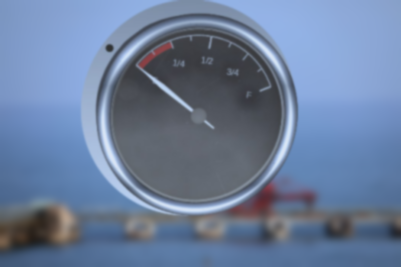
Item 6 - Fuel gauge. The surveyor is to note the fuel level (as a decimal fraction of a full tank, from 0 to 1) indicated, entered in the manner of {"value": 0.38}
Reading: {"value": 0}
